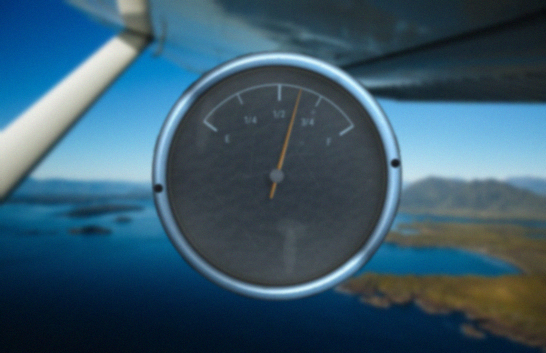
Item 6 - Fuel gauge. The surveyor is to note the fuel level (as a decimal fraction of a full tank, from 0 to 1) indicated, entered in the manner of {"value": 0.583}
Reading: {"value": 0.625}
